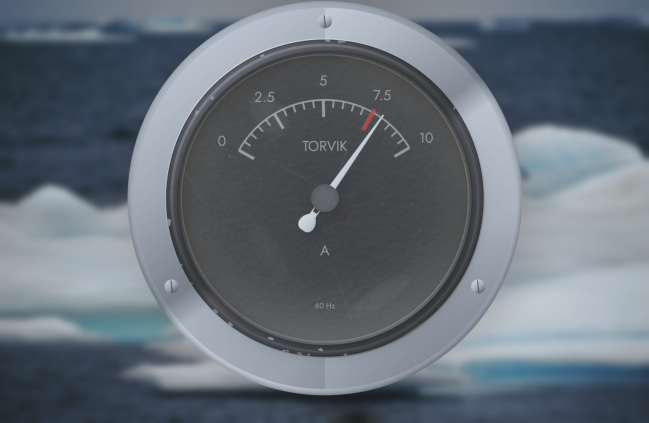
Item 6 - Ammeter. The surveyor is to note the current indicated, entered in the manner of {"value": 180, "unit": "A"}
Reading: {"value": 8, "unit": "A"}
